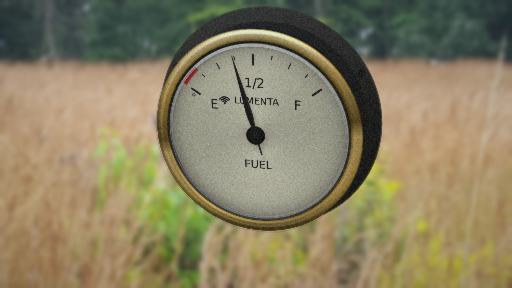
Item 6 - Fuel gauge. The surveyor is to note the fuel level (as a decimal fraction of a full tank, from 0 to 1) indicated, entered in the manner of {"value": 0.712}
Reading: {"value": 0.375}
